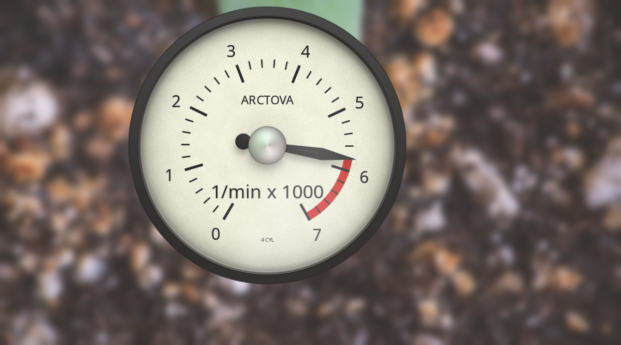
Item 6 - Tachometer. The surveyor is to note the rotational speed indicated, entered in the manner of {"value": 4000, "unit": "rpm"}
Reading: {"value": 5800, "unit": "rpm"}
